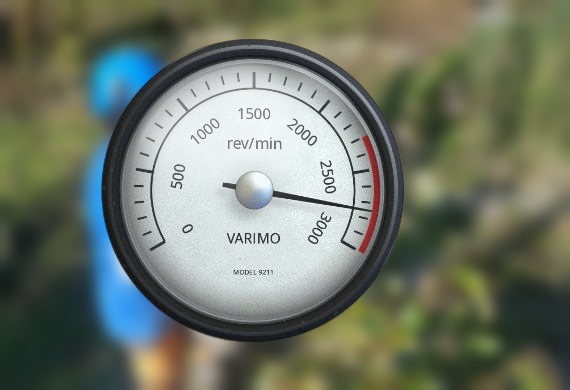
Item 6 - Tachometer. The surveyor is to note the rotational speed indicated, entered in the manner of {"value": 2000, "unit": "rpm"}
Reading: {"value": 2750, "unit": "rpm"}
